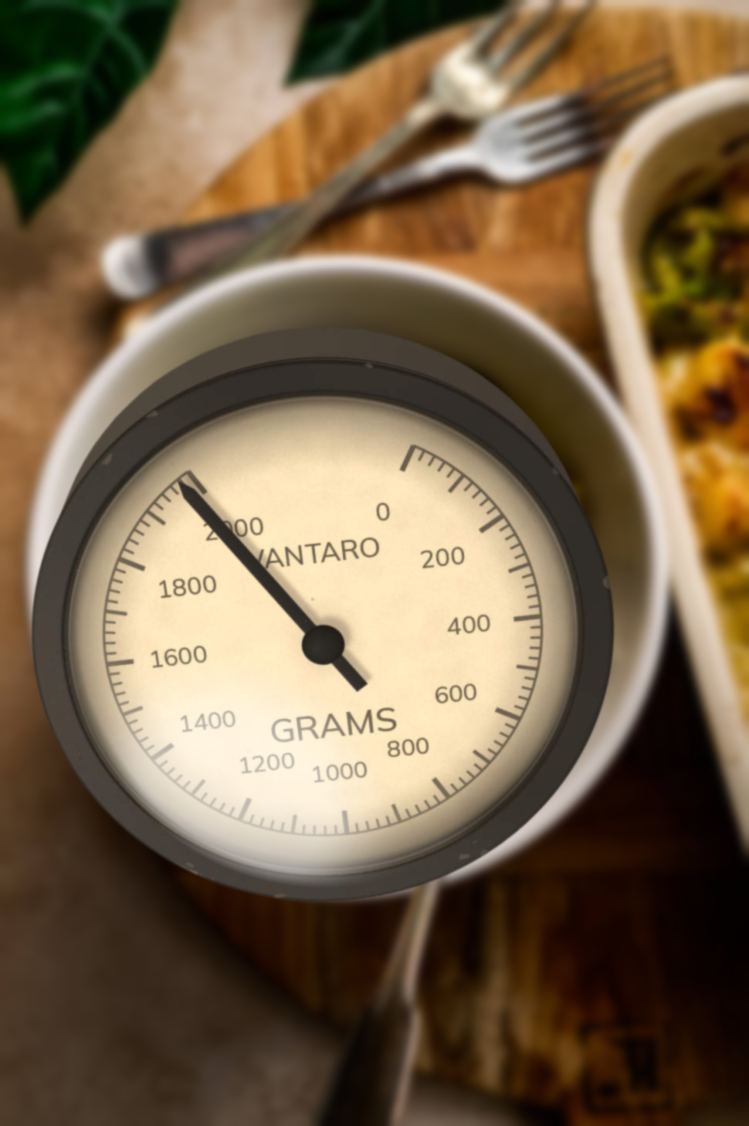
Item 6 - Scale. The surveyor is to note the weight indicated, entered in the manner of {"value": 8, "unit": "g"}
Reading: {"value": 1980, "unit": "g"}
